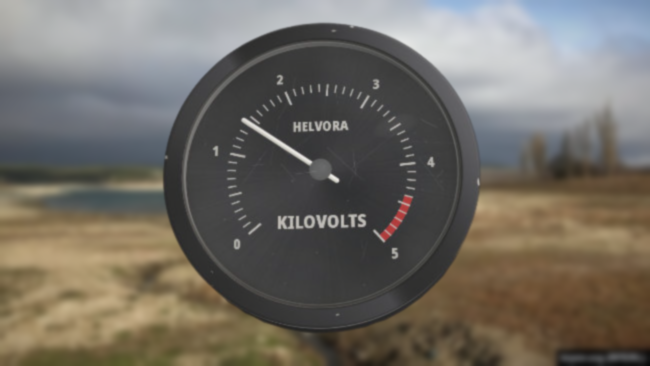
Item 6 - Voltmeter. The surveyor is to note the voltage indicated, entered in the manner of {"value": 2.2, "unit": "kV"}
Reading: {"value": 1.4, "unit": "kV"}
